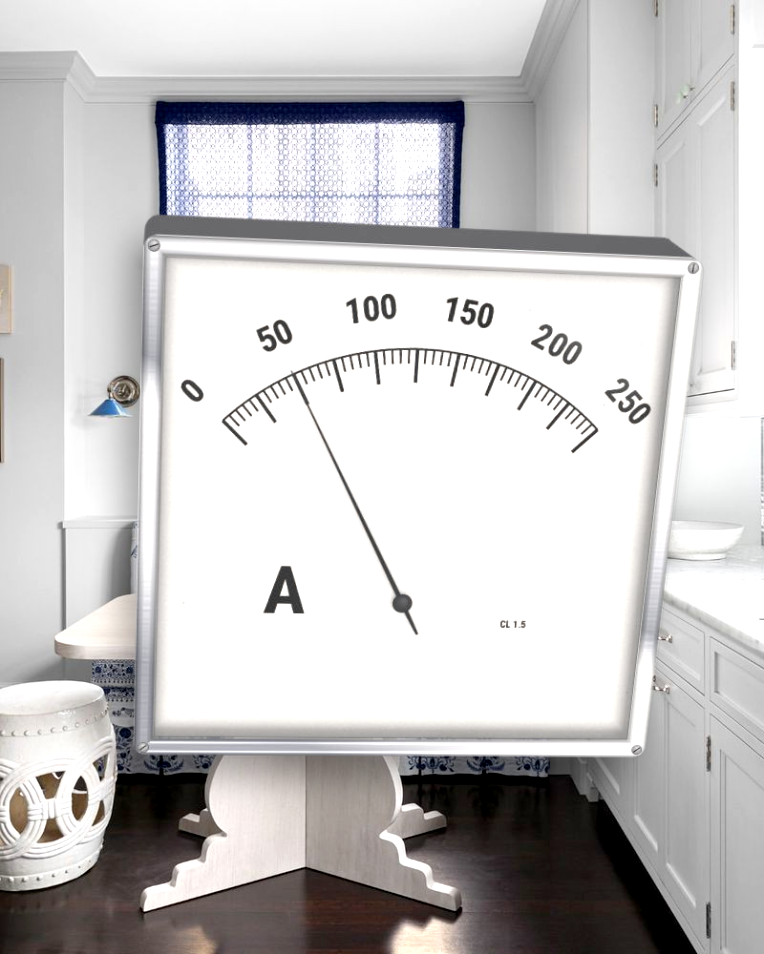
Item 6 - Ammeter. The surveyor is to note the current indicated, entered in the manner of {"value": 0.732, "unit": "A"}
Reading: {"value": 50, "unit": "A"}
